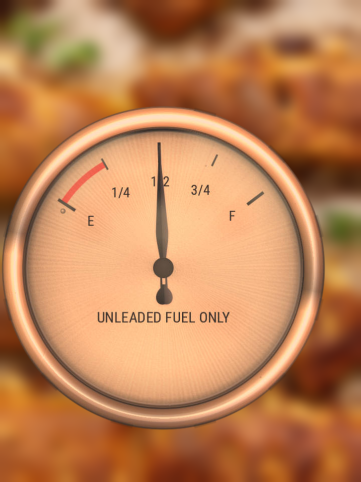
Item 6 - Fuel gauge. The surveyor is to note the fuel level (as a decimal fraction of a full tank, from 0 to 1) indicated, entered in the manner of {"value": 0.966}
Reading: {"value": 0.5}
